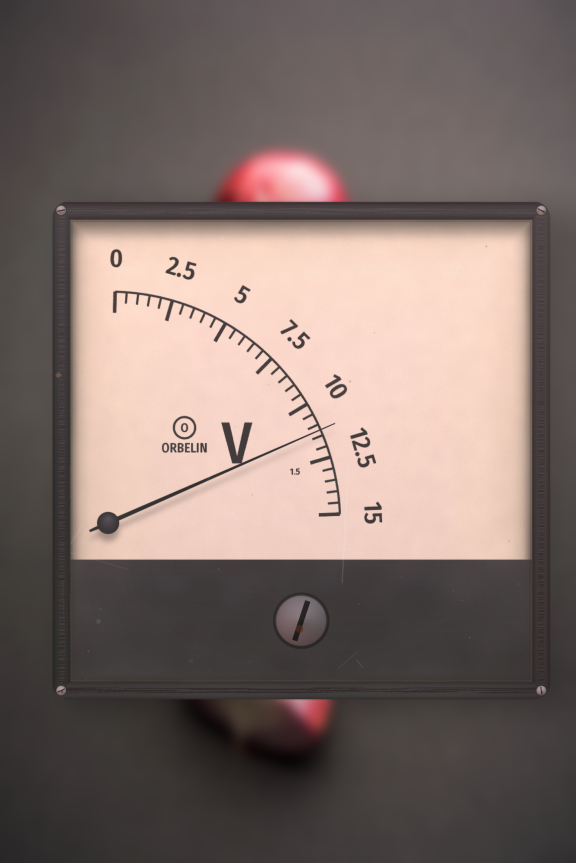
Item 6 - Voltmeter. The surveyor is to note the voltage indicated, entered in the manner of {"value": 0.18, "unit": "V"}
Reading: {"value": 11.25, "unit": "V"}
